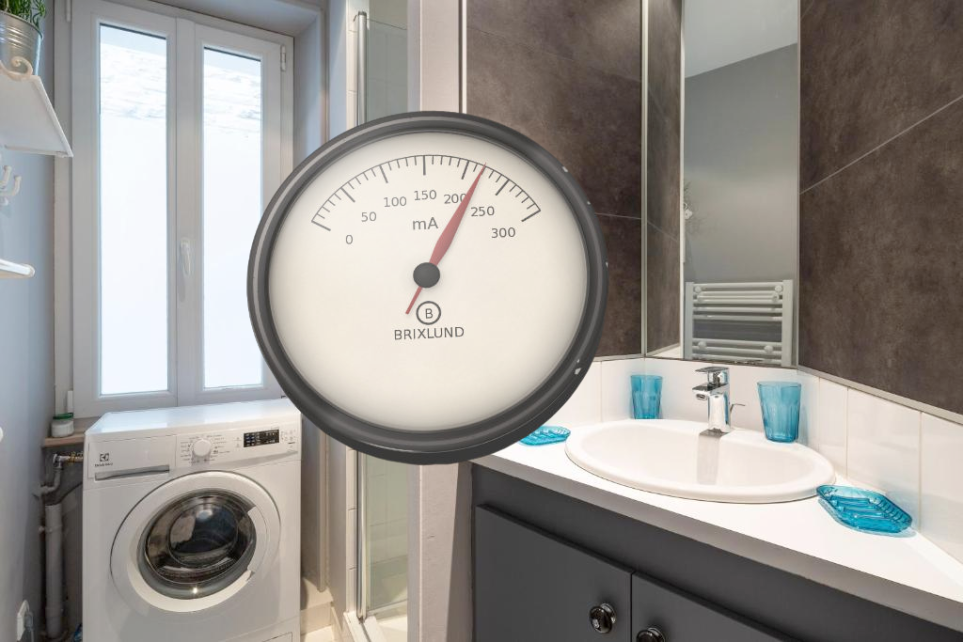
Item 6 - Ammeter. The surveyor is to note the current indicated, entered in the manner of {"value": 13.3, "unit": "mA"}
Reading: {"value": 220, "unit": "mA"}
